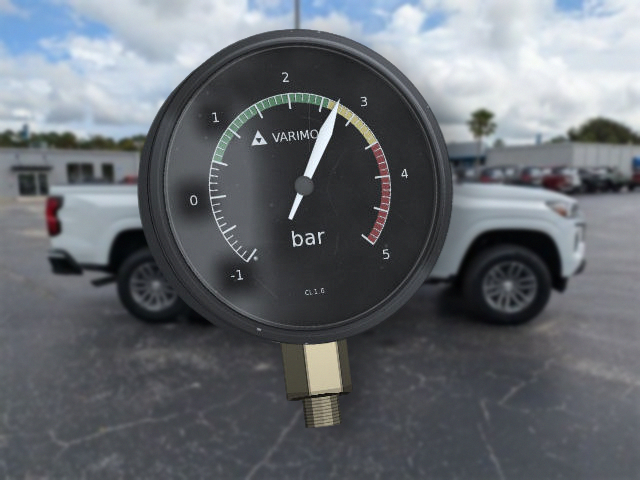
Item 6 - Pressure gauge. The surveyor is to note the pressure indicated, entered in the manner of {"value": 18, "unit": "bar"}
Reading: {"value": 2.7, "unit": "bar"}
